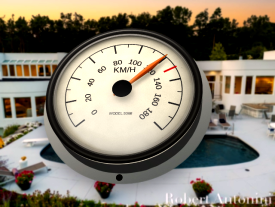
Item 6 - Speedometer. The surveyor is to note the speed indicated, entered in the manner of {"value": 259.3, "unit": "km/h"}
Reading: {"value": 120, "unit": "km/h"}
